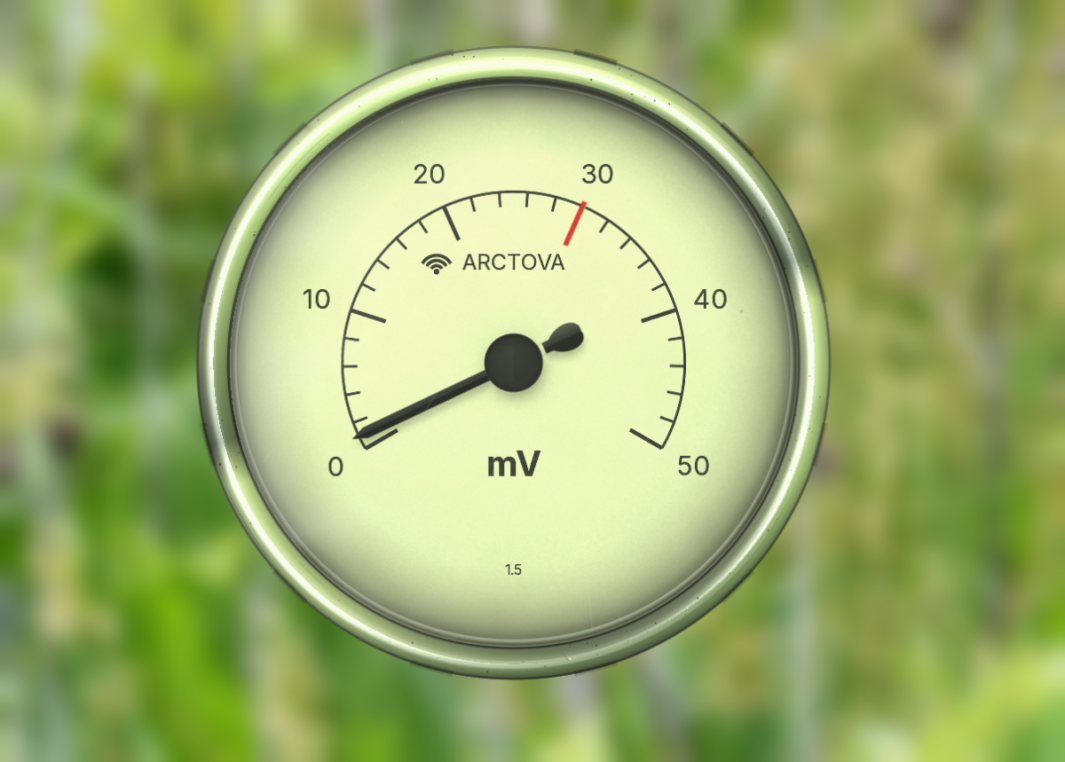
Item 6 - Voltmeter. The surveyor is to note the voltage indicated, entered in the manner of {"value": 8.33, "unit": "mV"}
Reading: {"value": 1, "unit": "mV"}
